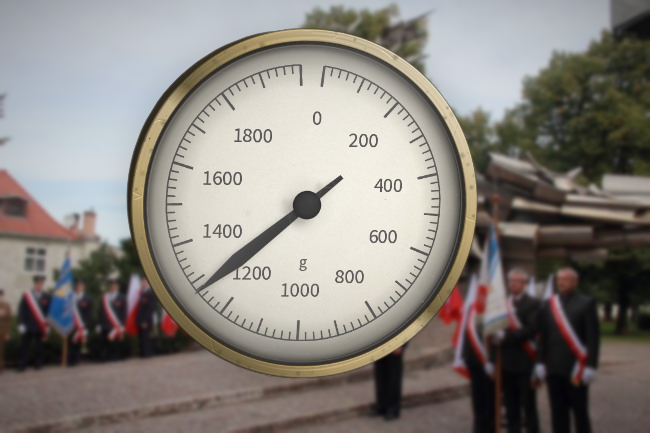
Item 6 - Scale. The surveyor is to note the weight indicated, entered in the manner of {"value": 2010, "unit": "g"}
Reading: {"value": 1280, "unit": "g"}
